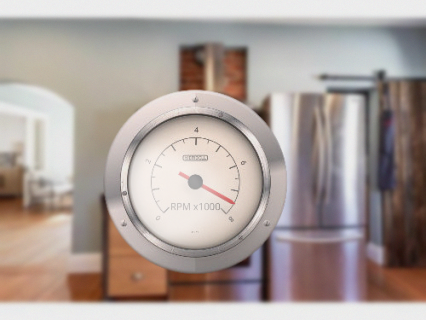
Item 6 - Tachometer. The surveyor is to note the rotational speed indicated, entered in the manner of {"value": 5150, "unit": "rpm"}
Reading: {"value": 7500, "unit": "rpm"}
